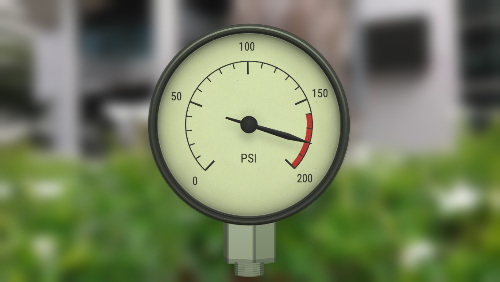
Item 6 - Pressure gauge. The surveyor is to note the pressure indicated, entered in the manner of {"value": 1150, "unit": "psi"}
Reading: {"value": 180, "unit": "psi"}
